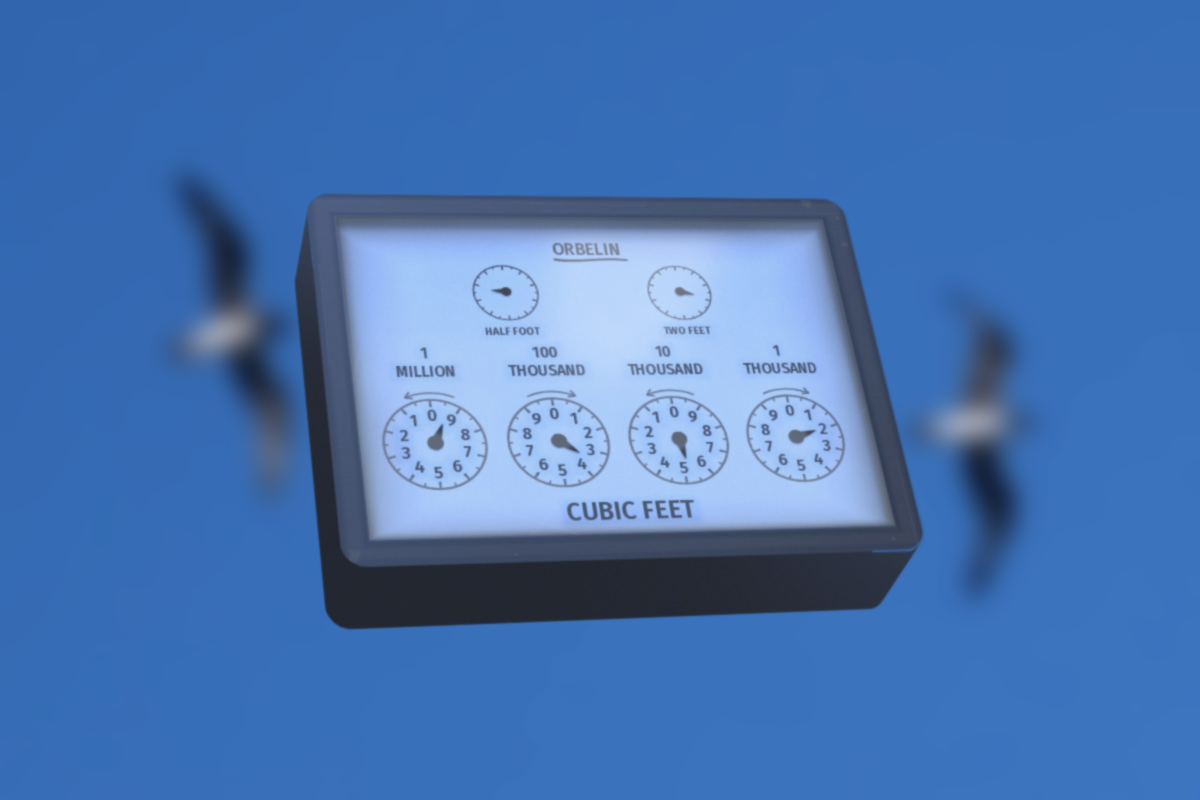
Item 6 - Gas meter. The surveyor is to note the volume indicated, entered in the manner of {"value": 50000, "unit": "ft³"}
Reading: {"value": 935200, "unit": "ft³"}
